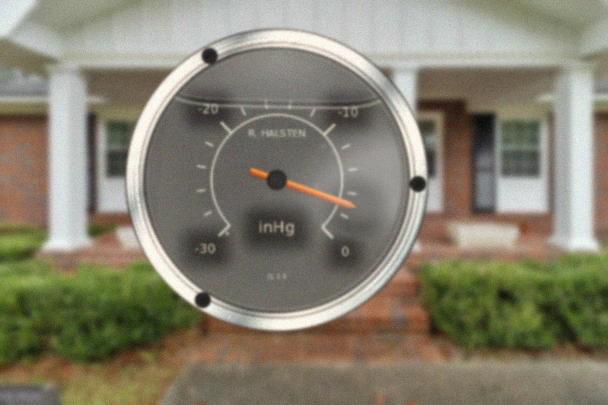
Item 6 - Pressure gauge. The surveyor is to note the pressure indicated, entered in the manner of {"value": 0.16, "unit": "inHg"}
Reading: {"value": -3, "unit": "inHg"}
